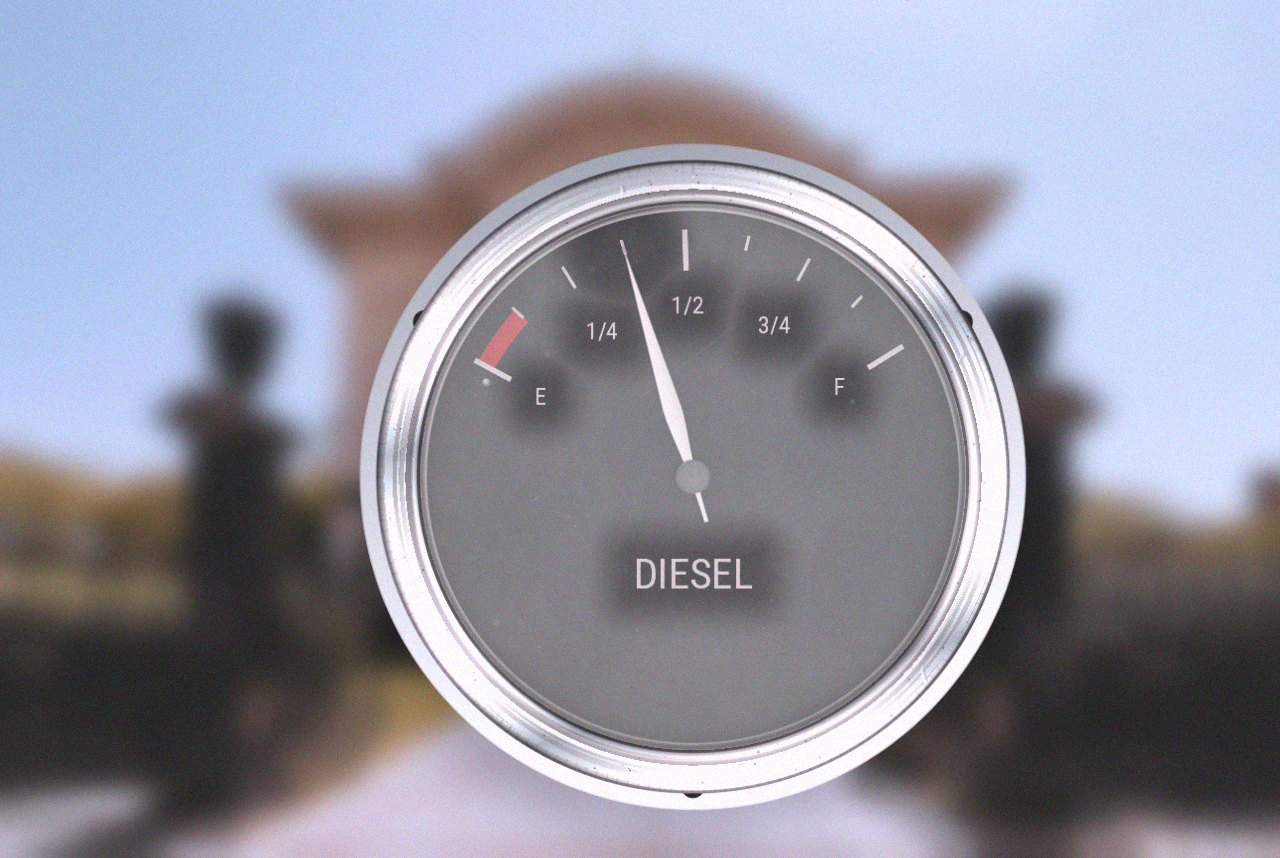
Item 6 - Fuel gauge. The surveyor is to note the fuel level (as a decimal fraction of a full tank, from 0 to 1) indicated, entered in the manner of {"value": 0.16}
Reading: {"value": 0.375}
